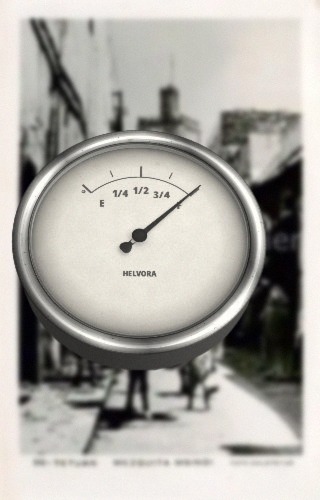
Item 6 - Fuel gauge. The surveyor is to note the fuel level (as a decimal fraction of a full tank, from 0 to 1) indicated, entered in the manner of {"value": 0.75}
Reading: {"value": 1}
